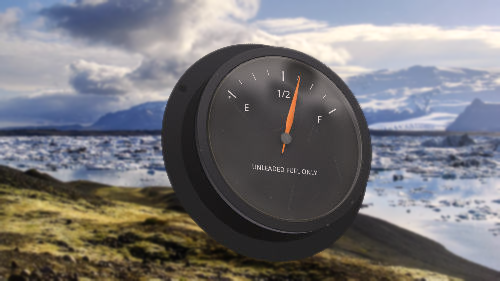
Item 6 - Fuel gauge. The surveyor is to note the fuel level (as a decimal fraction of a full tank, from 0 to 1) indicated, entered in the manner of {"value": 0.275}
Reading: {"value": 0.625}
